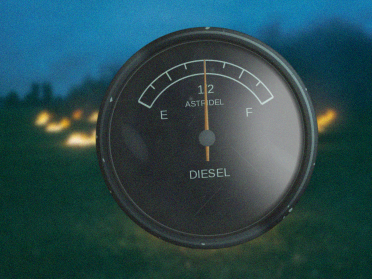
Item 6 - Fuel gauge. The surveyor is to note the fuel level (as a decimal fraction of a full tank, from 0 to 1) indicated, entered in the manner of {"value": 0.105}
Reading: {"value": 0.5}
